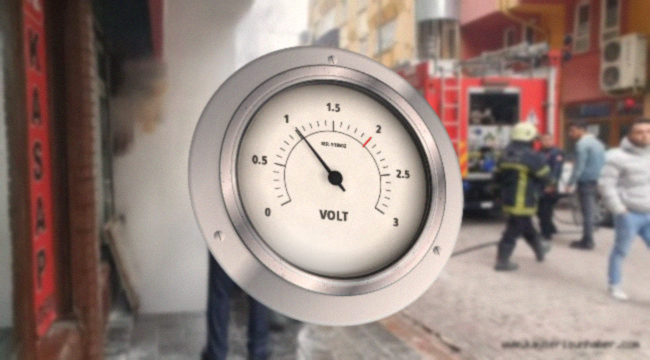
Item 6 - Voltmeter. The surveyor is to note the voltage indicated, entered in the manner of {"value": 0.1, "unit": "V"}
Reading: {"value": 1, "unit": "V"}
